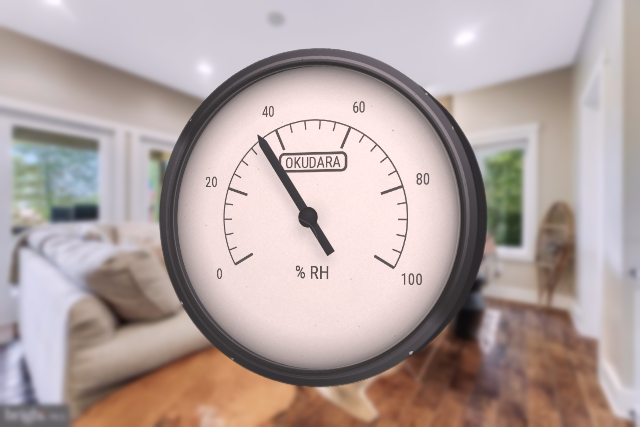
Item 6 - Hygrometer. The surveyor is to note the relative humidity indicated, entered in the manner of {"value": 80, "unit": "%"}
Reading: {"value": 36, "unit": "%"}
